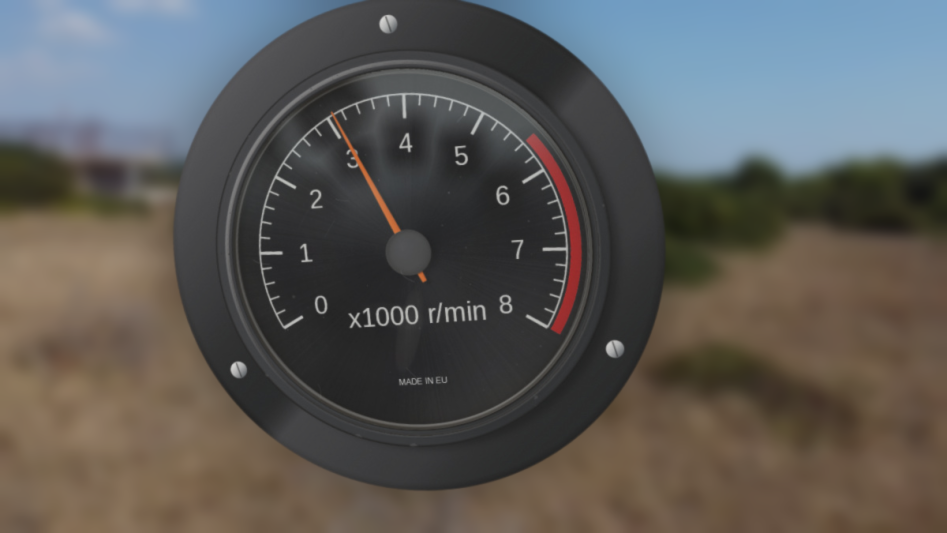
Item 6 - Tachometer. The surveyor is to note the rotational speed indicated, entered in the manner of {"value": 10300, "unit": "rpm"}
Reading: {"value": 3100, "unit": "rpm"}
